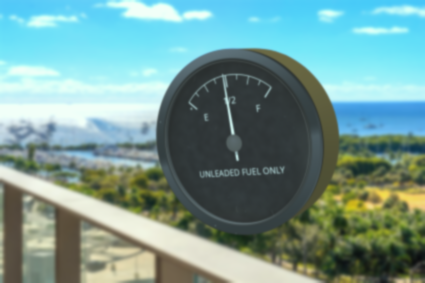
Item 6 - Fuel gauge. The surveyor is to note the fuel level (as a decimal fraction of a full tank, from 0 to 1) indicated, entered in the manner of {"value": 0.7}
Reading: {"value": 0.5}
